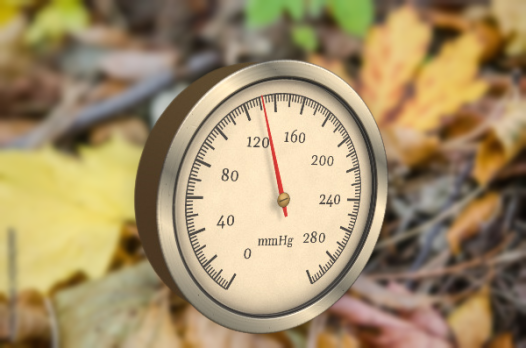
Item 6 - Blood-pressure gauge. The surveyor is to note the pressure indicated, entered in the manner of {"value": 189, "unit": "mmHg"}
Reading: {"value": 130, "unit": "mmHg"}
